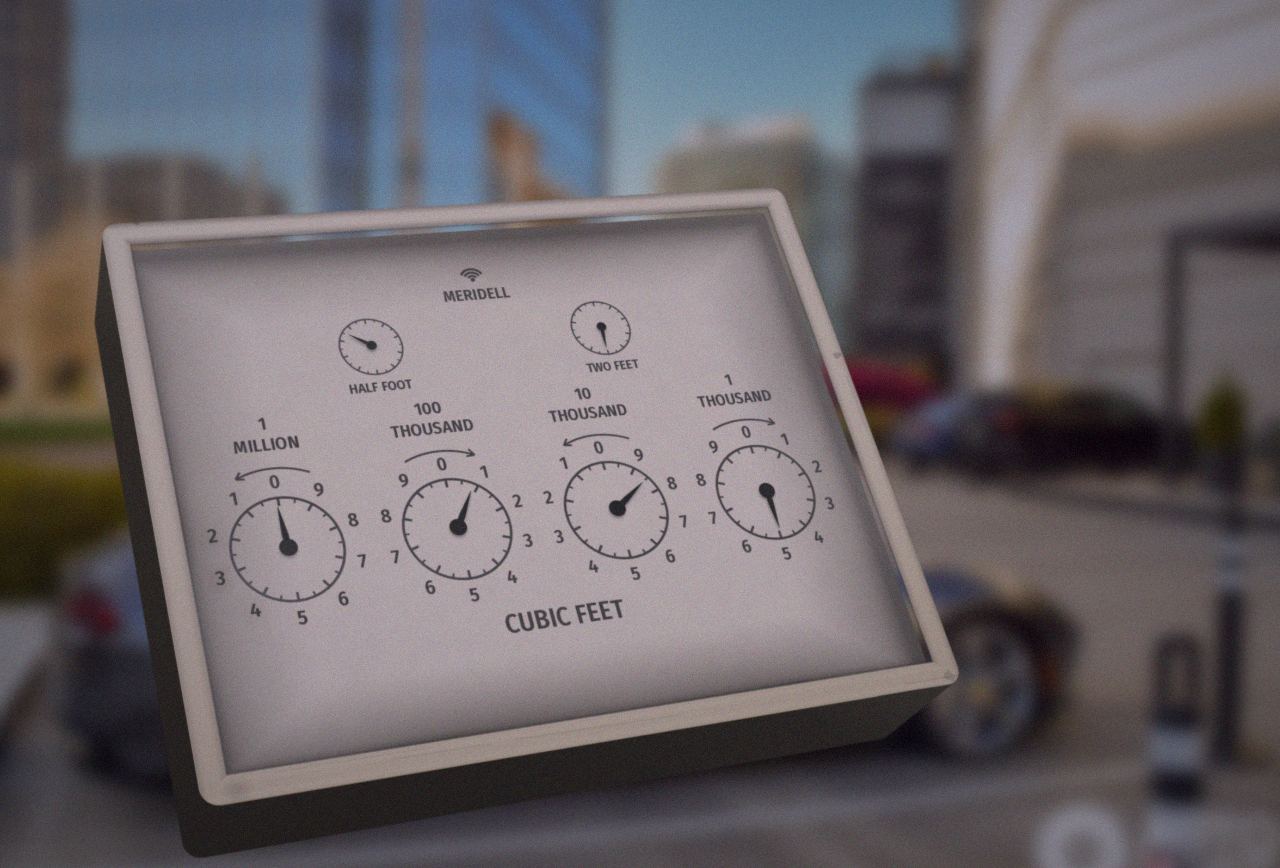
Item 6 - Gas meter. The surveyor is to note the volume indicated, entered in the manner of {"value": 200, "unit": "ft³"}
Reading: {"value": 8500, "unit": "ft³"}
